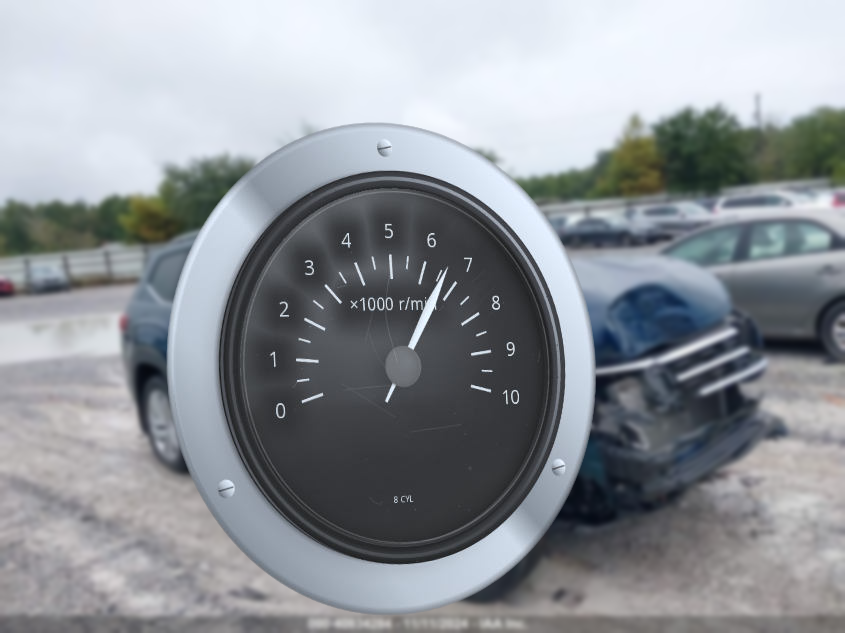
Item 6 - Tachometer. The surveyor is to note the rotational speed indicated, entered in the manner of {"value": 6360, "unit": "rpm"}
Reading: {"value": 6500, "unit": "rpm"}
